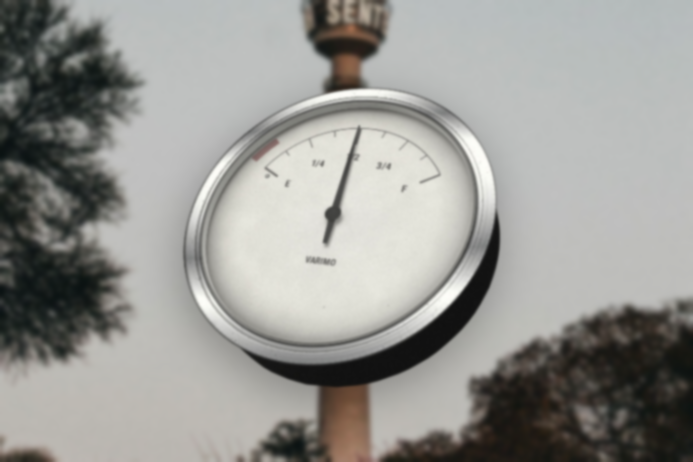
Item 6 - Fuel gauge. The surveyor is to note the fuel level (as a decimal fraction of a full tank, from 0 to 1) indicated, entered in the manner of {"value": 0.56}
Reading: {"value": 0.5}
